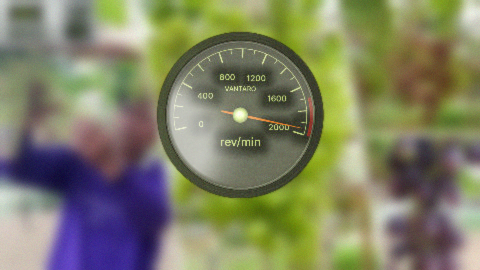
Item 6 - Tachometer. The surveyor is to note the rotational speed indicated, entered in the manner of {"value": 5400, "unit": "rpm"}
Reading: {"value": 1950, "unit": "rpm"}
